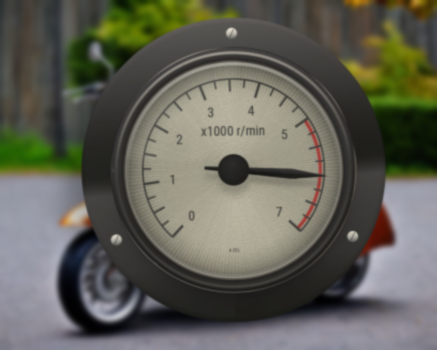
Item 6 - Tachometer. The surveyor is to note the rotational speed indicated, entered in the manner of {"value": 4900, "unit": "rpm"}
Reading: {"value": 6000, "unit": "rpm"}
